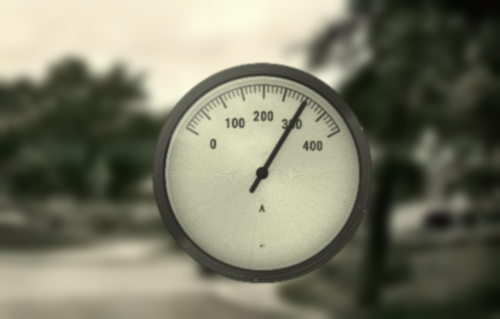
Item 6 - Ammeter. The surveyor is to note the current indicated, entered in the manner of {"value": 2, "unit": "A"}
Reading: {"value": 300, "unit": "A"}
